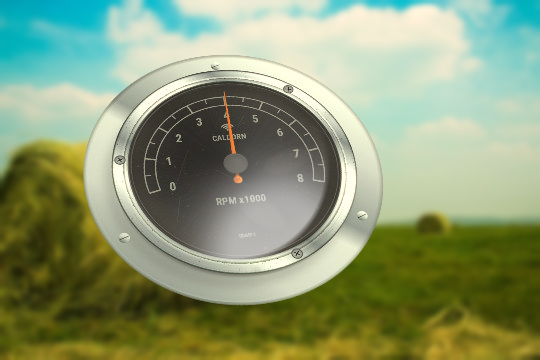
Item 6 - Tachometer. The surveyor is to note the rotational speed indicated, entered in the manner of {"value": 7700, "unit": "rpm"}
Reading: {"value": 4000, "unit": "rpm"}
